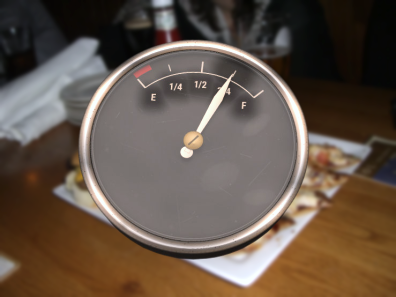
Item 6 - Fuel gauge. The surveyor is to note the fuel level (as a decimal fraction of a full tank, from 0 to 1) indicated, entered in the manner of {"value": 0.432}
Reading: {"value": 0.75}
